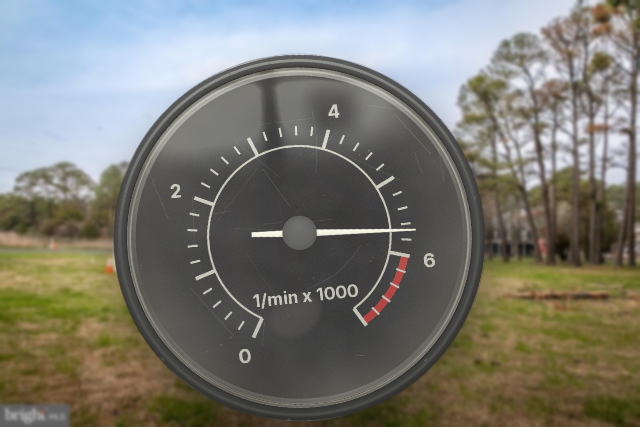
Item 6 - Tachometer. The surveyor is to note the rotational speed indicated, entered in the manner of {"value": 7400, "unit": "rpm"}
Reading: {"value": 5700, "unit": "rpm"}
